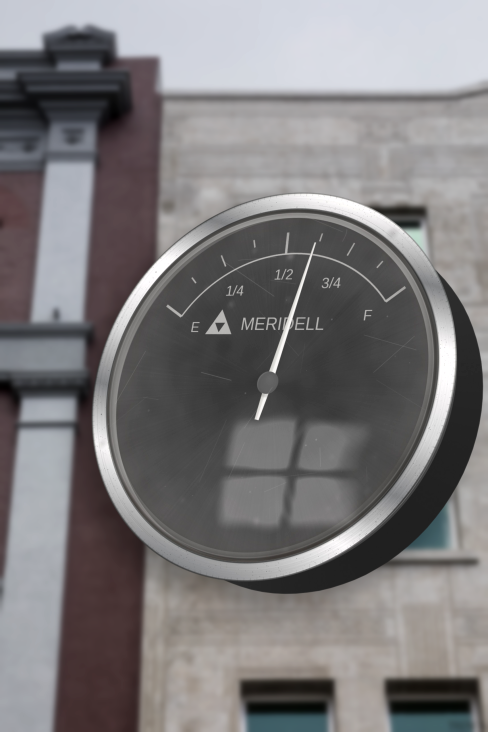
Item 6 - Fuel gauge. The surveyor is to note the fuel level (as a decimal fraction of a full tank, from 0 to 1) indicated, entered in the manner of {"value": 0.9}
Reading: {"value": 0.625}
